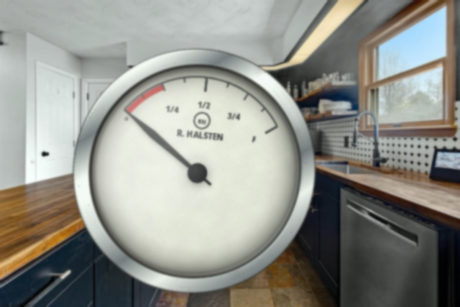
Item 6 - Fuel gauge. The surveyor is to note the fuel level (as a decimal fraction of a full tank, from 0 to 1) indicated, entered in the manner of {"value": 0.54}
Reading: {"value": 0}
